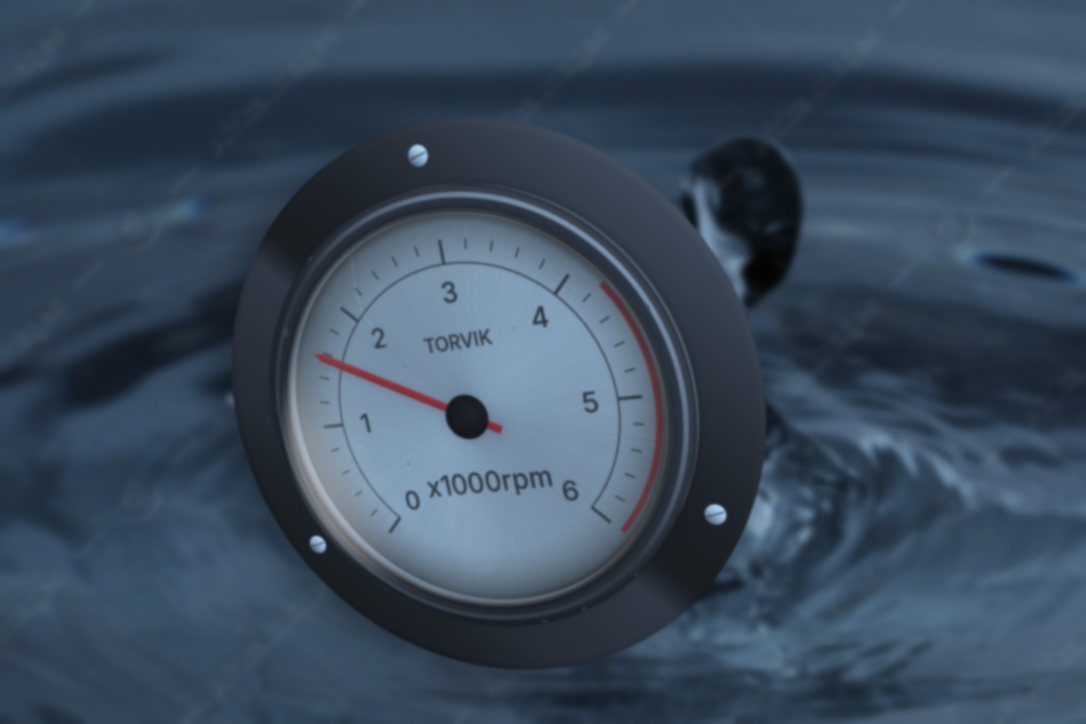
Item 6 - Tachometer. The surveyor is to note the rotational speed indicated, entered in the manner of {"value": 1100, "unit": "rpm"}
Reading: {"value": 1600, "unit": "rpm"}
